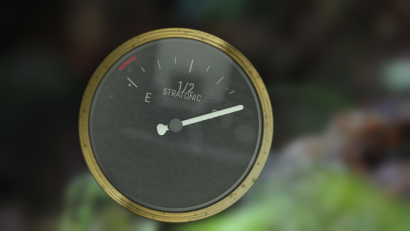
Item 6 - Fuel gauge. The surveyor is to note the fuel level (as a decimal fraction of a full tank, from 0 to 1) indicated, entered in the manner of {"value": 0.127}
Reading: {"value": 1}
